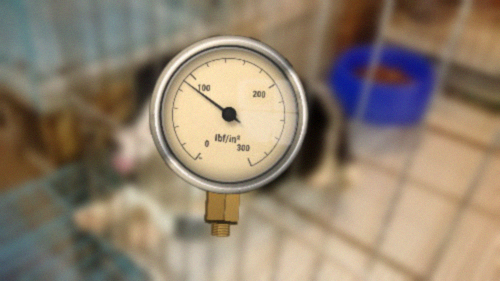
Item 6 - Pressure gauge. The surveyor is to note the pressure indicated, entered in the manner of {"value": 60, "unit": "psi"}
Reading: {"value": 90, "unit": "psi"}
